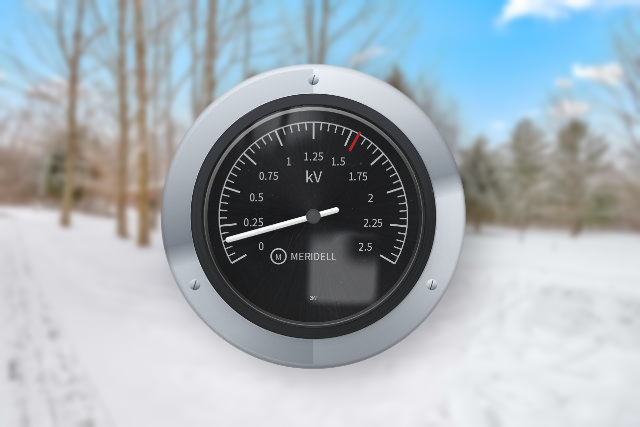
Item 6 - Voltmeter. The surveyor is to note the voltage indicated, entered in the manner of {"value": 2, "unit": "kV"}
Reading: {"value": 0.15, "unit": "kV"}
